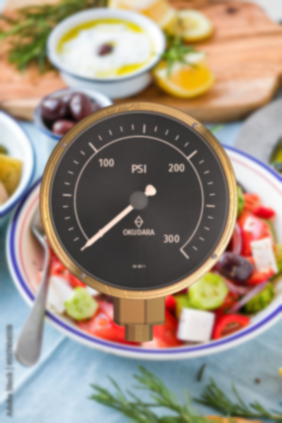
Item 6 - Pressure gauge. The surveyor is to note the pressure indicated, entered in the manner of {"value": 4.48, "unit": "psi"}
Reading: {"value": 0, "unit": "psi"}
